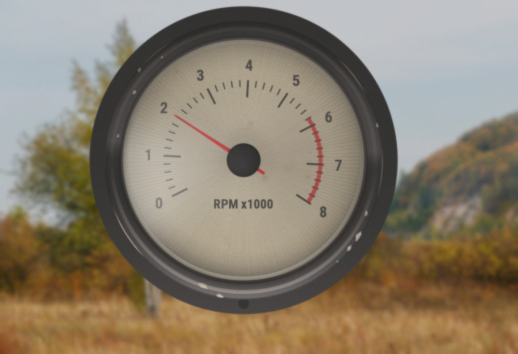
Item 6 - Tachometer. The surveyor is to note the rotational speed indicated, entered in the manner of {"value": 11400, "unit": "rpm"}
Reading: {"value": 2000, "unit": "rpm"}
